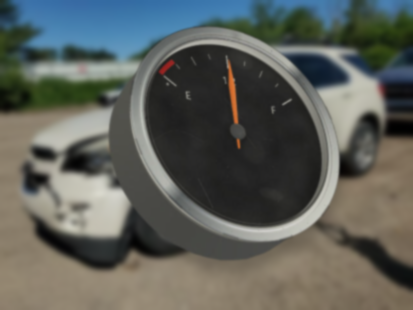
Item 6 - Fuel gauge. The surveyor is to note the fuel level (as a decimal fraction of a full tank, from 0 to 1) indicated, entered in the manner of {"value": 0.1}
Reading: {"value": 0.5}
